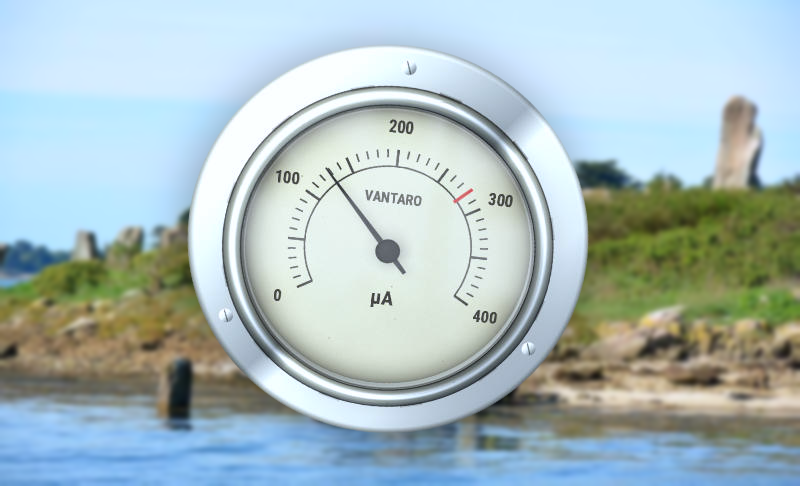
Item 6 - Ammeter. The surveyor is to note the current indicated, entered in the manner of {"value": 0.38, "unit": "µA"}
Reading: {"value": 130, "unit": "µA"}
